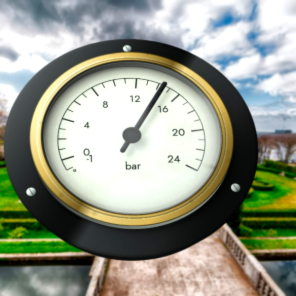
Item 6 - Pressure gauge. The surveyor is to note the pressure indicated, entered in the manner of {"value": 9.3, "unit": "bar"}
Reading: {"value": 14.5, "unit": "bar"}
